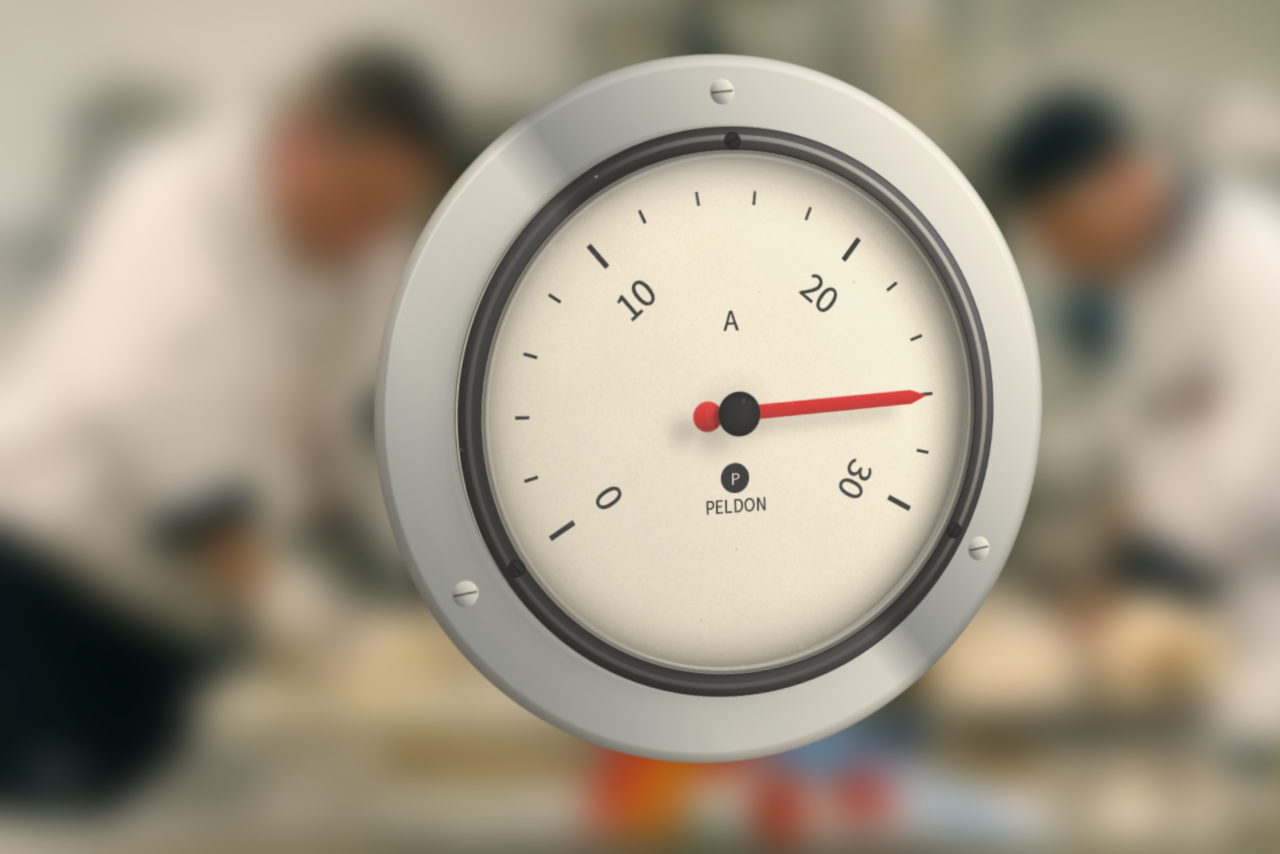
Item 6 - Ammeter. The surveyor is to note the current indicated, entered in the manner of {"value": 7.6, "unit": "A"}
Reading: {"value": 26, "unit": "A"}
